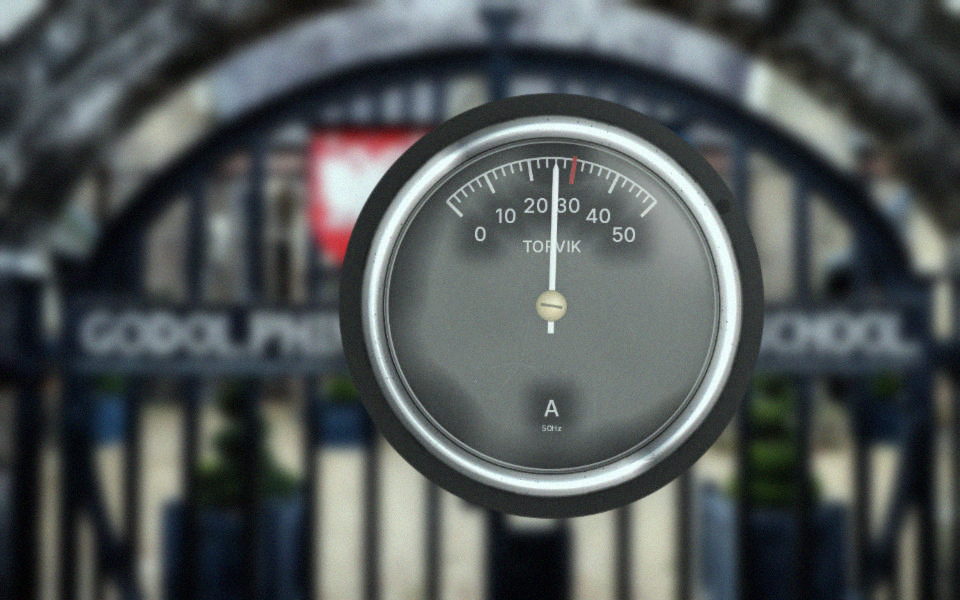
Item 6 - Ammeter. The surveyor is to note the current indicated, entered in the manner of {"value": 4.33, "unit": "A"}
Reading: {"value": 26, "unit": "A"}
